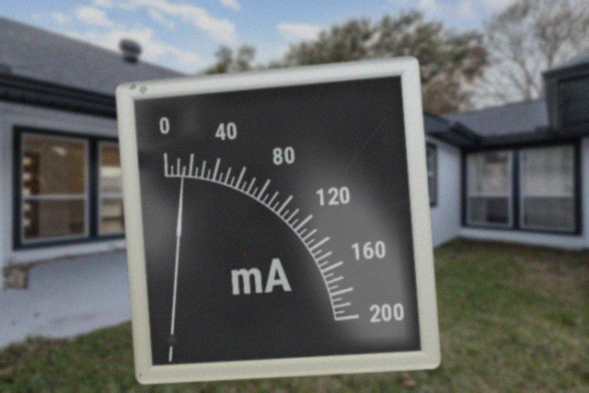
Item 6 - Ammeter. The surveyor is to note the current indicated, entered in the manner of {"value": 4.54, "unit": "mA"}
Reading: {"value": 15, "unit": "mA"}
